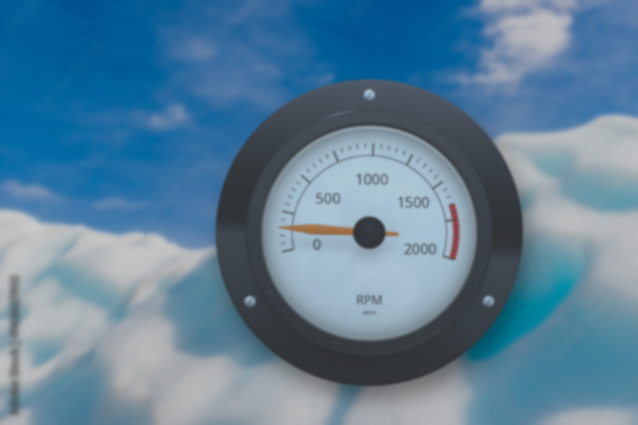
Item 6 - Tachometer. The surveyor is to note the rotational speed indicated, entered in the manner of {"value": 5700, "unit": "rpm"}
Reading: {"value": 150, "unit": "rpm"}
